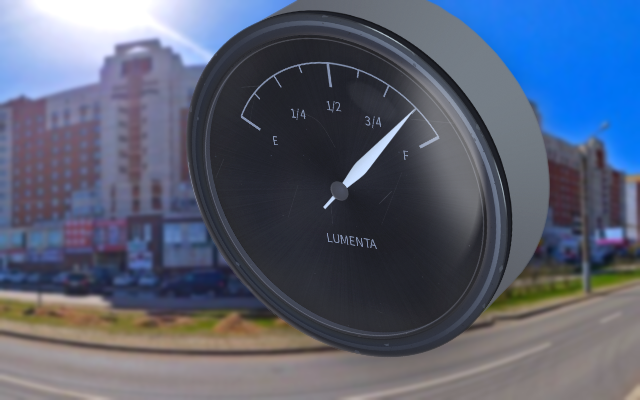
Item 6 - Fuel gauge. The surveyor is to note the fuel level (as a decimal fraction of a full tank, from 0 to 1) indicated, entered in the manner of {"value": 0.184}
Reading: {"value": 0.875}
